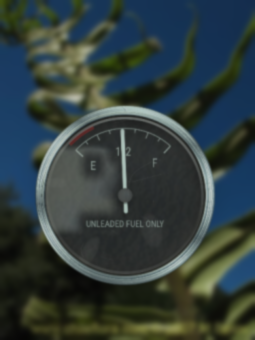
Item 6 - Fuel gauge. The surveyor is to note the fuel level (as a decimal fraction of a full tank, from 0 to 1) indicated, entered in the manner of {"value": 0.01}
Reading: {"value": 0.5}
